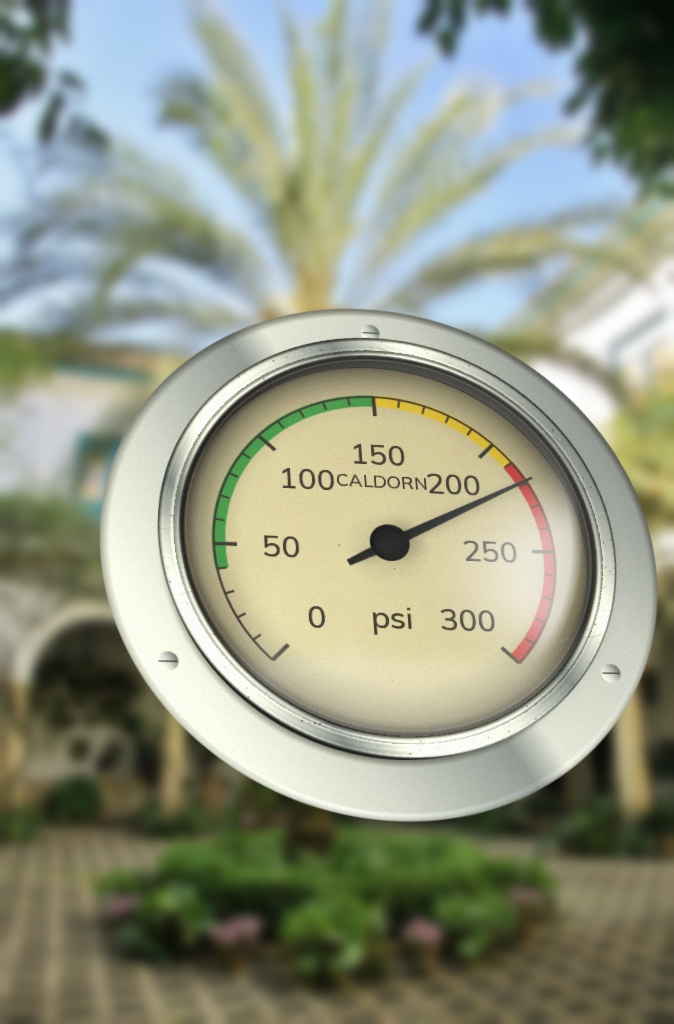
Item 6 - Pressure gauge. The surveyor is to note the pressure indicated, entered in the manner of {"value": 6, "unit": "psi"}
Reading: {"value": 220, "unit": "psi"}
